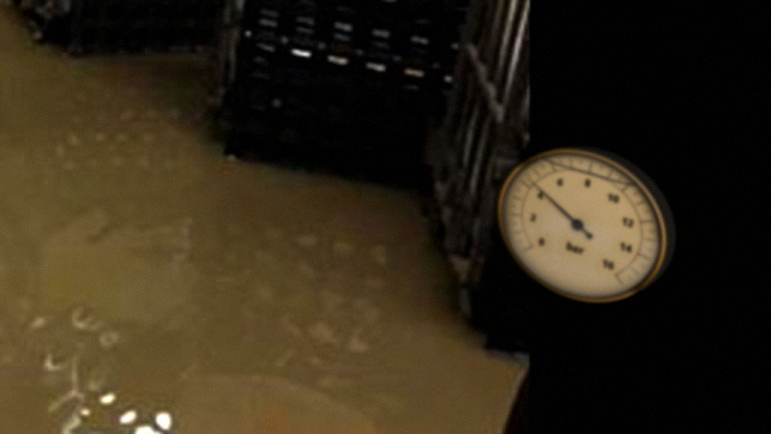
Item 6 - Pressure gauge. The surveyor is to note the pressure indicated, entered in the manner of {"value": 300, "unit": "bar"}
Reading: {"value": 4.5, "unit": "bar"}
